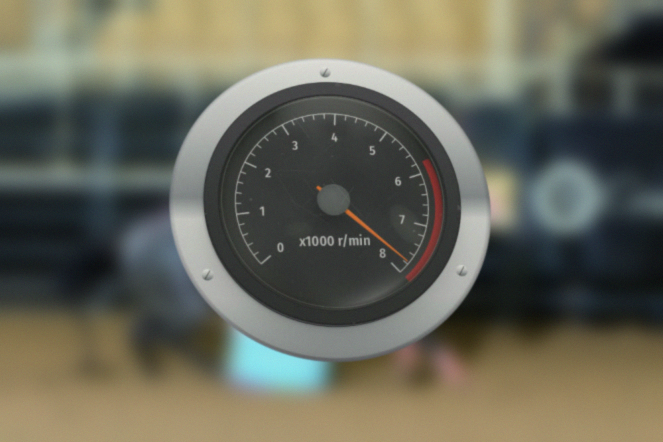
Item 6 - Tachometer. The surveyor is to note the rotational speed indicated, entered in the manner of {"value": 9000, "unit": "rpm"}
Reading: {"value": 7800, "unit": "rpm"}
